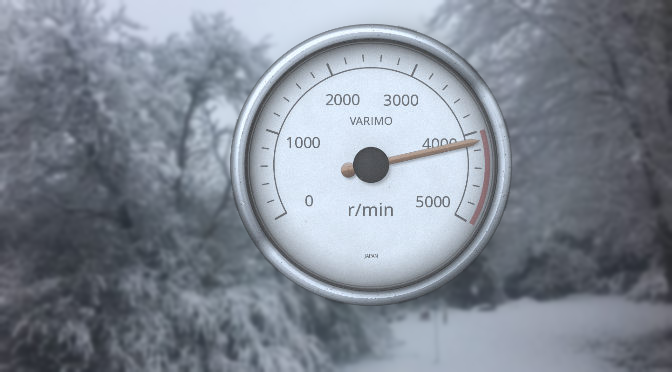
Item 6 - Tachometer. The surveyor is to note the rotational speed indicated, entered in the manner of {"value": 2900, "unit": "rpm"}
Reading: {"value": 4100, "unit": "rpm"}
